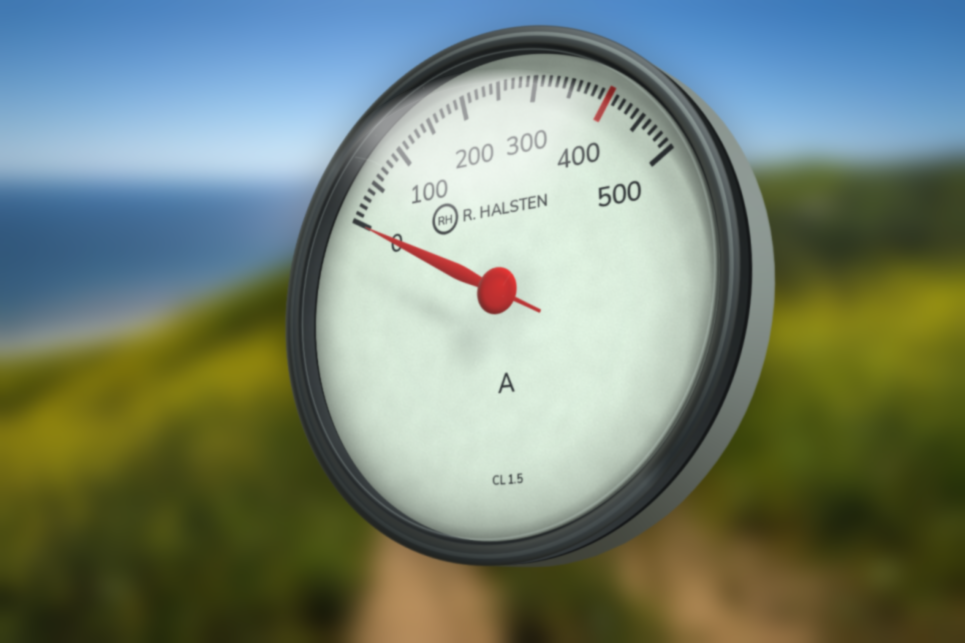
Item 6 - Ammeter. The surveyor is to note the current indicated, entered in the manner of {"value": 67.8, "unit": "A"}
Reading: {"value": 0, "unit": "A"}
